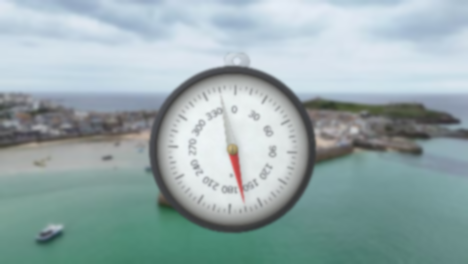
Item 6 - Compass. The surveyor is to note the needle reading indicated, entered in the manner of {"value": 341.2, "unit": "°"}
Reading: {"value": 165, "unit": "°"}
